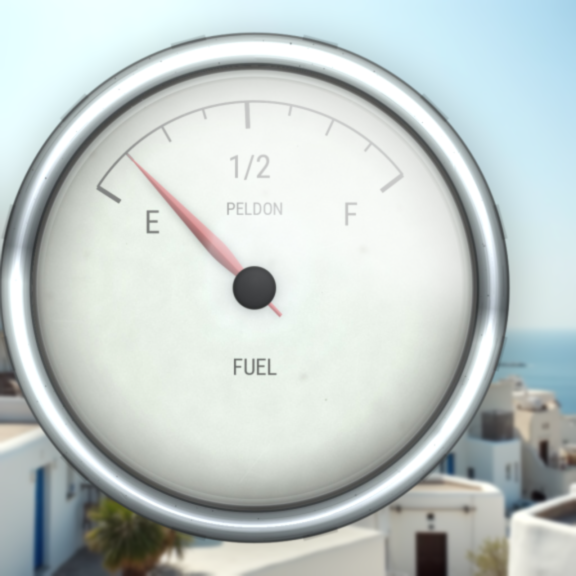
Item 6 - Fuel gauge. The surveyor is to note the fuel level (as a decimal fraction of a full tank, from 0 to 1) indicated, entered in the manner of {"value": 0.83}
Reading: {"value": 0.125}
